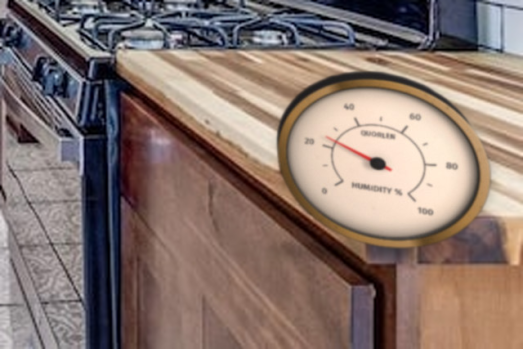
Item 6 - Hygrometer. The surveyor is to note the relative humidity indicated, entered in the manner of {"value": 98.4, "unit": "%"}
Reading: {"value": 25, "unit": "%"}
